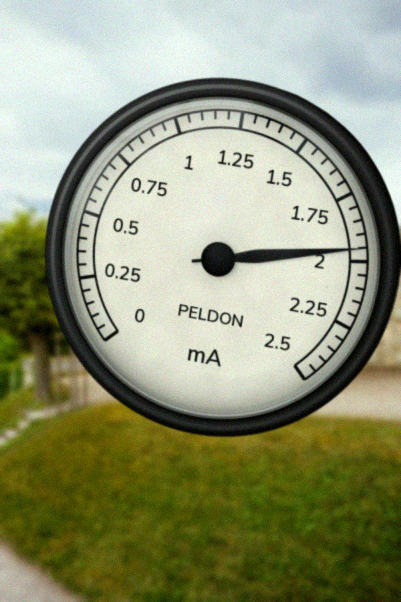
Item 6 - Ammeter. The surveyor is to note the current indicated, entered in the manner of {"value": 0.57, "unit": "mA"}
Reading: {"value": 1.95, "unit": "mA"}
